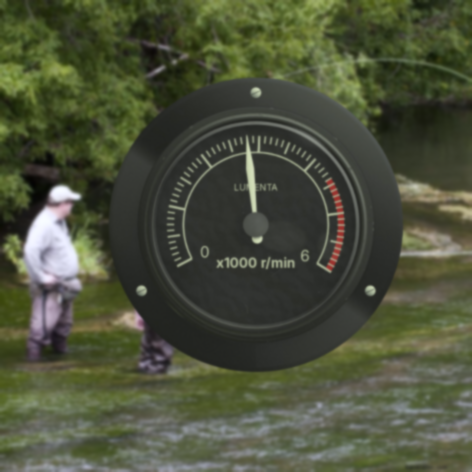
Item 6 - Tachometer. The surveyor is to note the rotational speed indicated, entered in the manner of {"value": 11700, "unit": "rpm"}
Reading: {"value": 2800, "unit": "rpm"}
